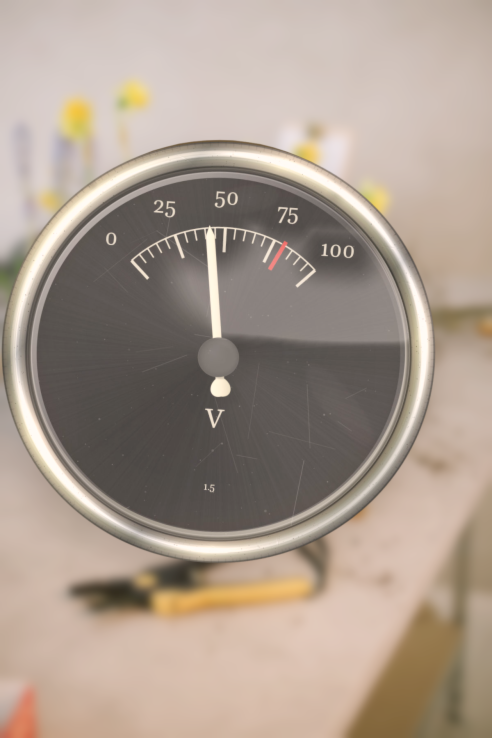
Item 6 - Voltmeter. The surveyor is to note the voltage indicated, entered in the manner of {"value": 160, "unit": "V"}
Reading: {"value": 42.5, "unit": "V"}
